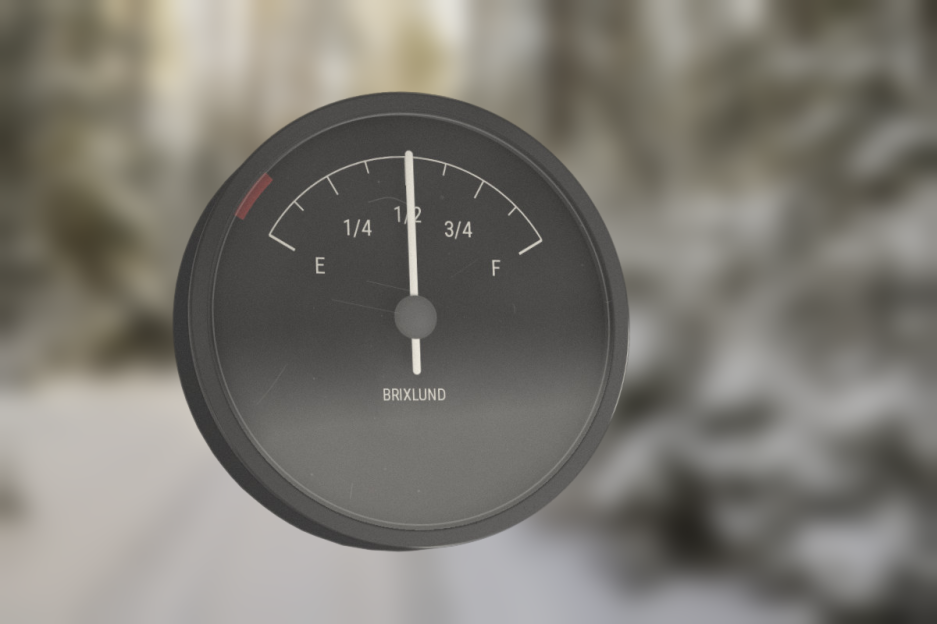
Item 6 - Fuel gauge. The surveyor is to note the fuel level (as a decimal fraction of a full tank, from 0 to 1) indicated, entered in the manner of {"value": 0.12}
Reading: {"value": 0.5}
